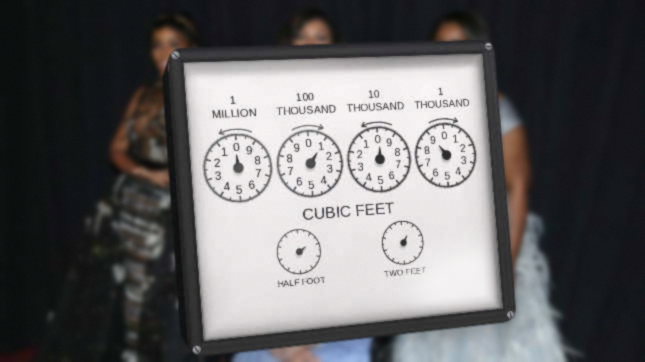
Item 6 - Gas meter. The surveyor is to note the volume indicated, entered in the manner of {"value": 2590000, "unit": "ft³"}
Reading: {"value": 9900, "unit": "ft³"}
